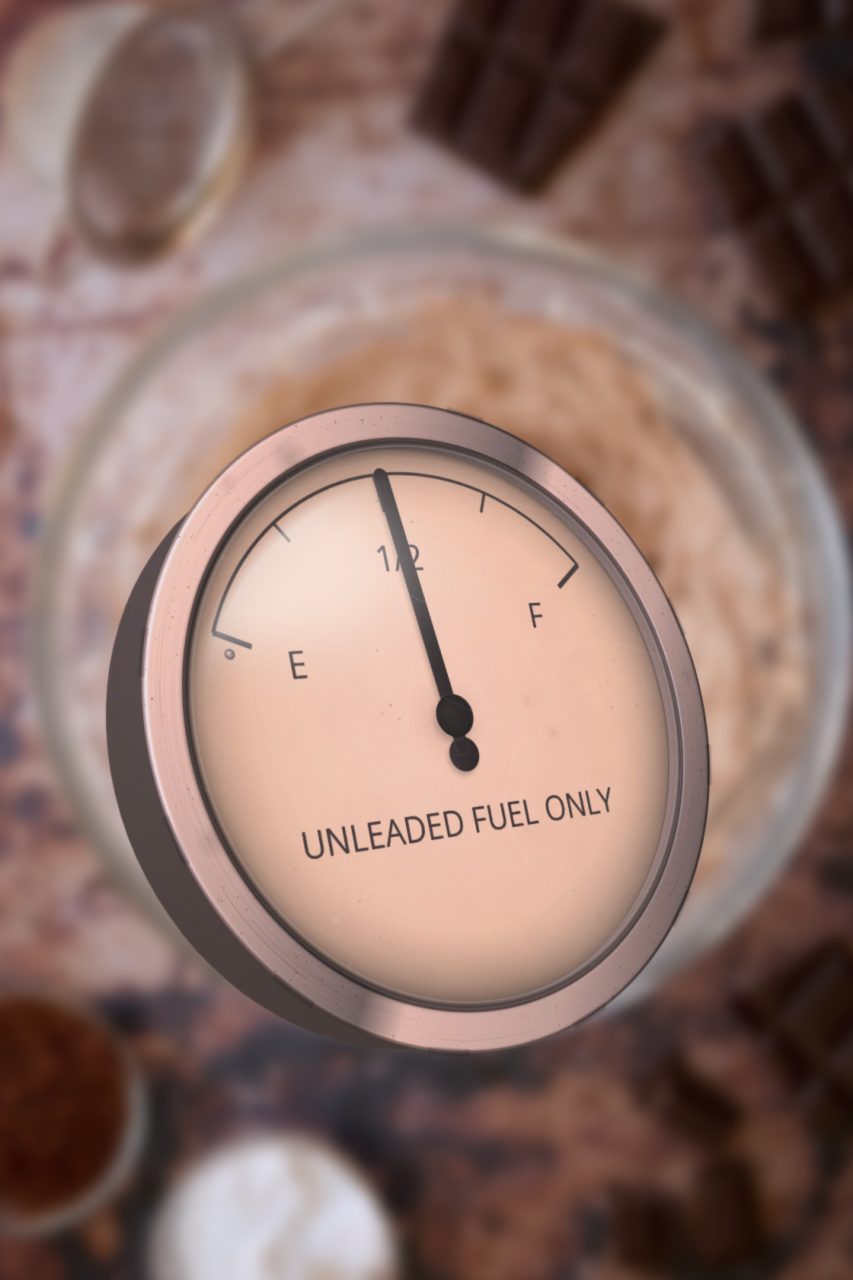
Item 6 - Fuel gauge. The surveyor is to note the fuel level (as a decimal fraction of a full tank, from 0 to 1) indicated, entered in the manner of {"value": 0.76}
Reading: {"value": 0.5}
